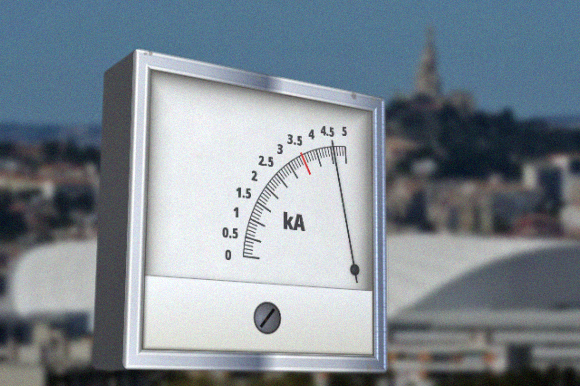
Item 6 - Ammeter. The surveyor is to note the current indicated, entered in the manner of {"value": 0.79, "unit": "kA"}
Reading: {"value": 4.5, "unit": "kA"}
